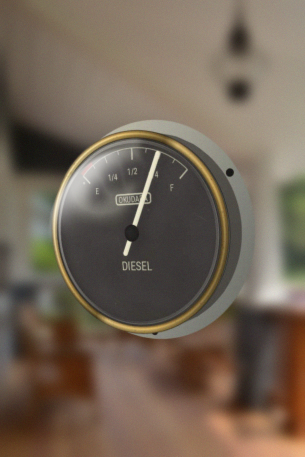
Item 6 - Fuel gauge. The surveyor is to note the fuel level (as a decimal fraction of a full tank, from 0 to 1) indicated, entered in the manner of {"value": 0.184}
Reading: {"value": 0.75}
